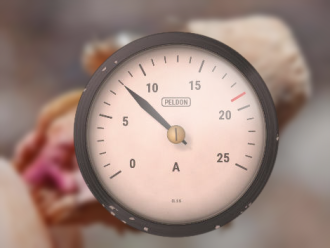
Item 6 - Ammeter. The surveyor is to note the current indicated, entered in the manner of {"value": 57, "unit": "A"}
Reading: {"value": 8, "unit": "A"}
